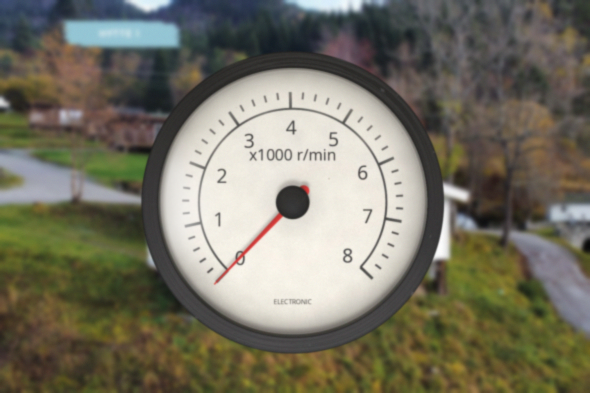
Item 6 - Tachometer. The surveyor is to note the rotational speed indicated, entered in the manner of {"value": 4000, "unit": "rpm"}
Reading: {"value": 0, "unit": "rpm"}
